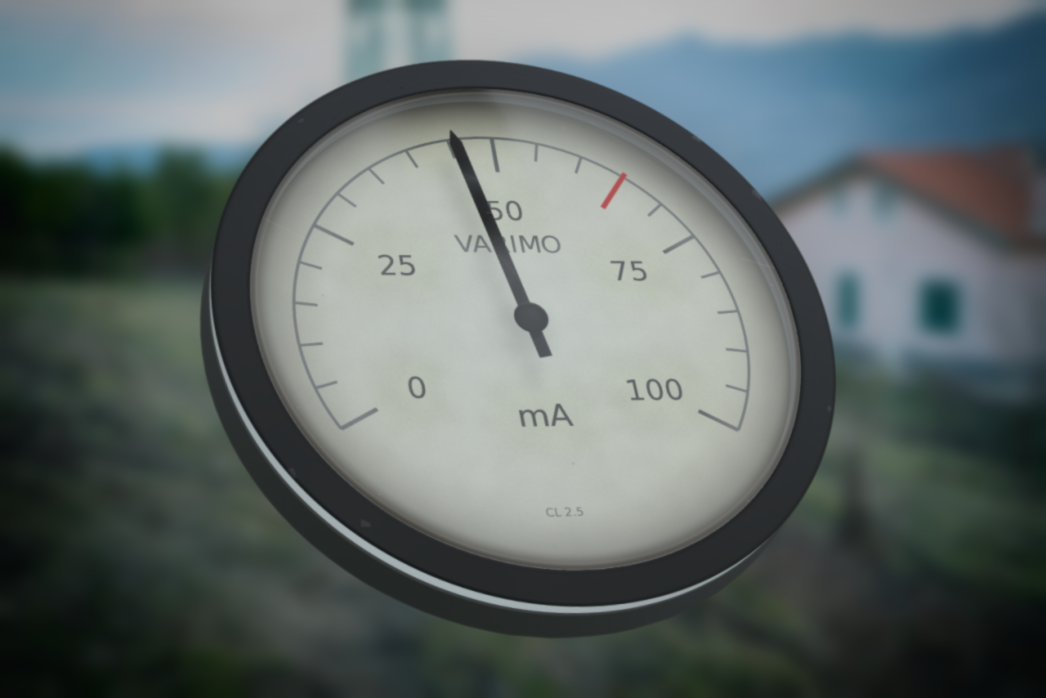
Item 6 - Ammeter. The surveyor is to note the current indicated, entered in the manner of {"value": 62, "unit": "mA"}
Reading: {"value": 45, "unit": "mA"}
